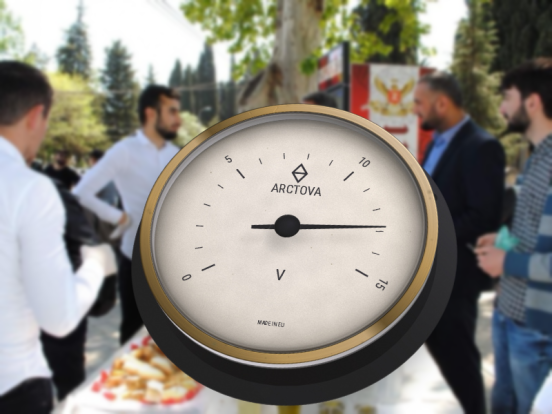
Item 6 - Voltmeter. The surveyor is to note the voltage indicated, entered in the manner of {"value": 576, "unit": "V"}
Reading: {"value": 13, "unit": "V"}
